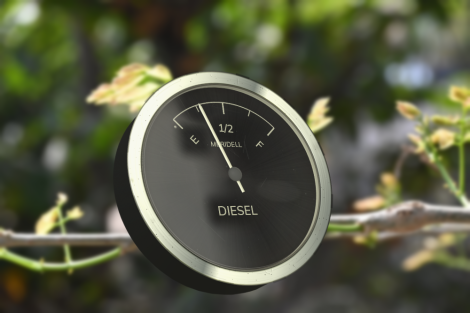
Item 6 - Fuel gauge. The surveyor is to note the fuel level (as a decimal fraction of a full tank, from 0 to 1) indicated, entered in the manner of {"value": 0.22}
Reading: {"value": 0.25}
